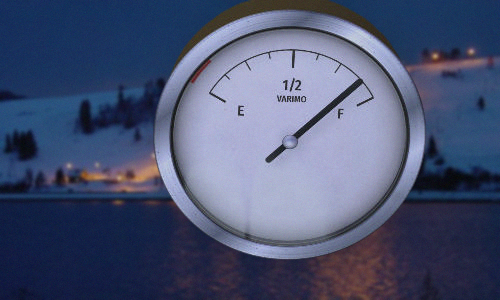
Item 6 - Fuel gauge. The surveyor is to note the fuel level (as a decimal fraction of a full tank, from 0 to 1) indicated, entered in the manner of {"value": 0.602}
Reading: {"value": 0.875}
